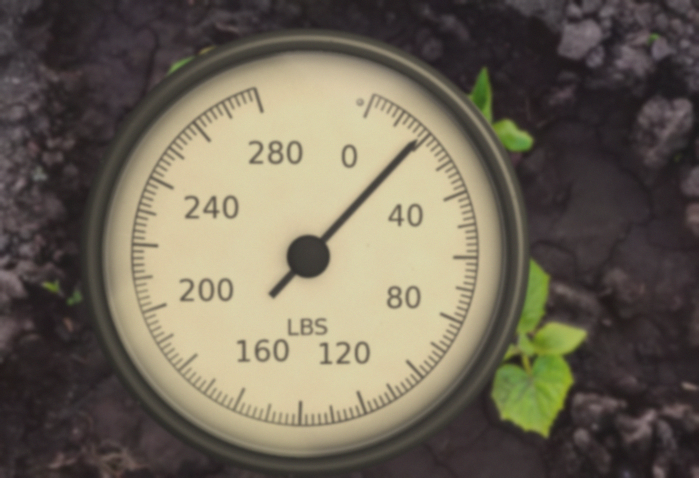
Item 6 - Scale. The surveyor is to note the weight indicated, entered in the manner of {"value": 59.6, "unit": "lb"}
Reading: {"value": 18, "unit": "lb"}
